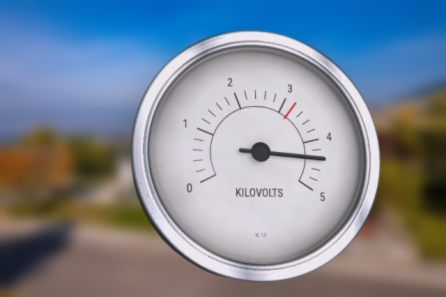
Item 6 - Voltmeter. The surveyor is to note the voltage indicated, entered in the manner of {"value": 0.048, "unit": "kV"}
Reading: {"value": 4.4, "unit": "kV"}
